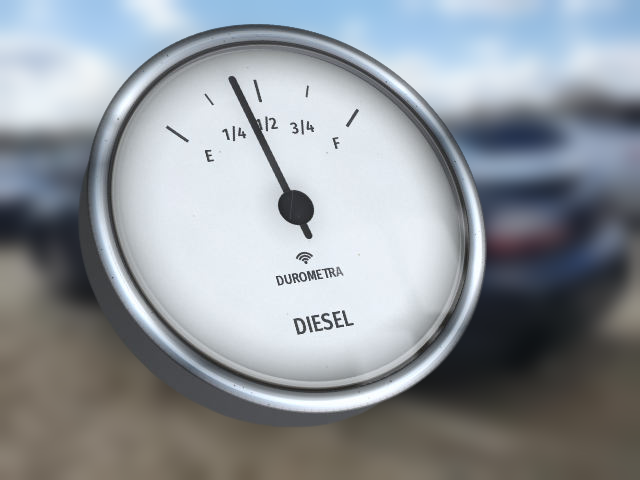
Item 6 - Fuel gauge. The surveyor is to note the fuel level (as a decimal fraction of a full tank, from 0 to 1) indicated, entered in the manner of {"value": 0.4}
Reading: {"value": 0.375}
